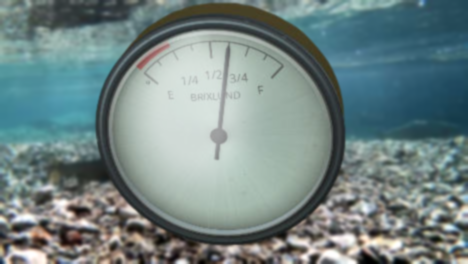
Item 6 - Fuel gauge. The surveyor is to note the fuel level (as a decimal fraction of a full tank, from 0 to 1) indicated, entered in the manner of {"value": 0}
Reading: {"value": 0.625}
